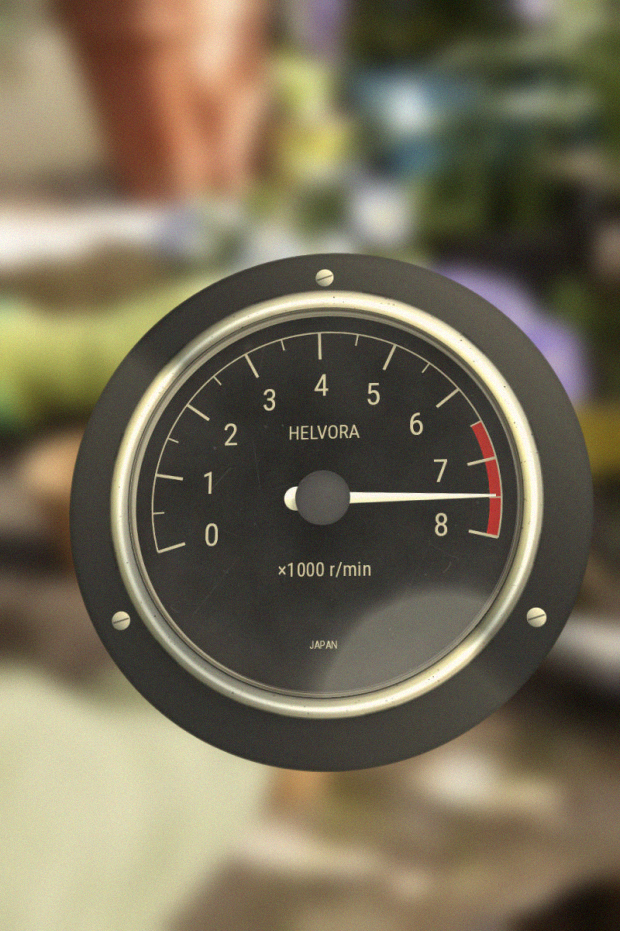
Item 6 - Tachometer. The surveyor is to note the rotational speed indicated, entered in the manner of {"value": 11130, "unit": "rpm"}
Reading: {"value": 7500, "unit": "rpm"}
